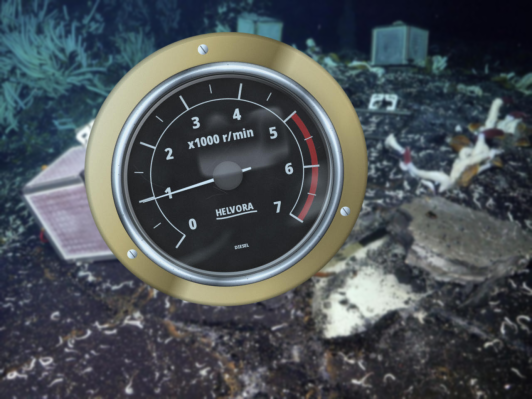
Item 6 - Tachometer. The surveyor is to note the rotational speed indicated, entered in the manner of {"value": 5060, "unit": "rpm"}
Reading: {"value": 1000, "unit": "rpm"}
